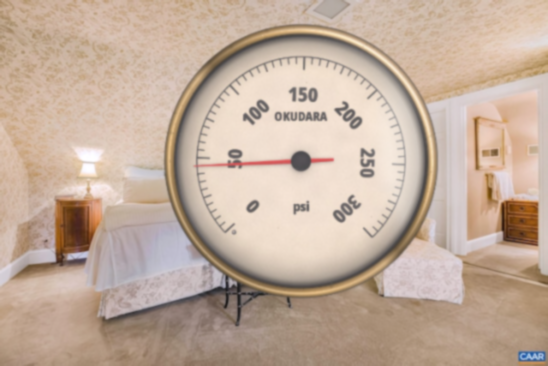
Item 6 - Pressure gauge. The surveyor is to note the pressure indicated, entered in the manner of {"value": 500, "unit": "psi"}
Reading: {"value": 45, "unit": "psi"}
